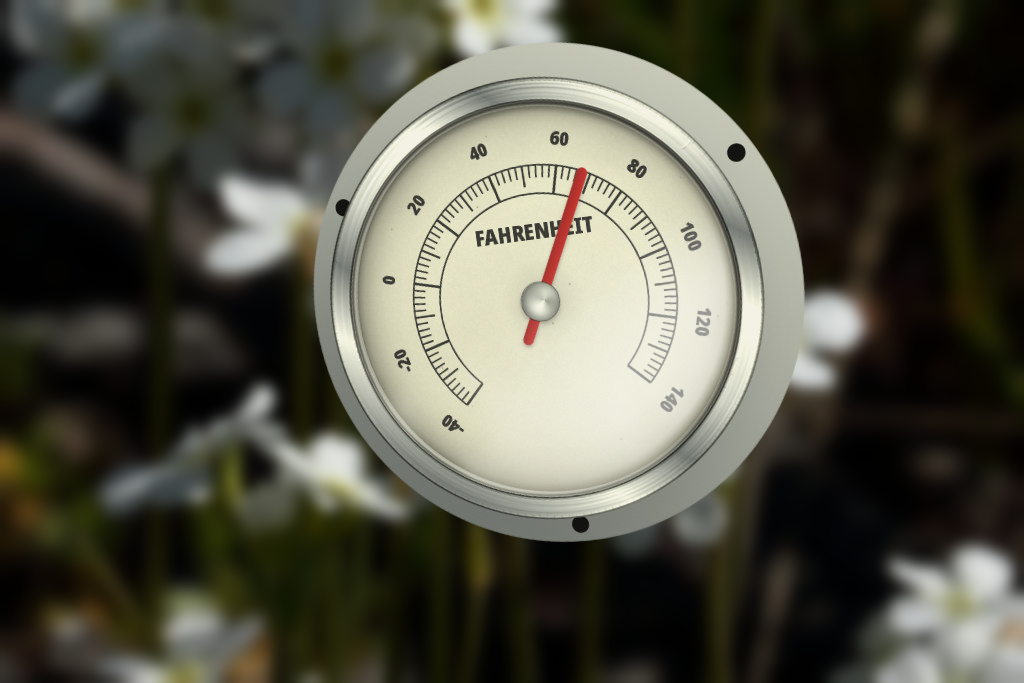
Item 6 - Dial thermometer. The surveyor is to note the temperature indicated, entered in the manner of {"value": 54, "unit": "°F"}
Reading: {"value": 68, "unit": "°F"}
